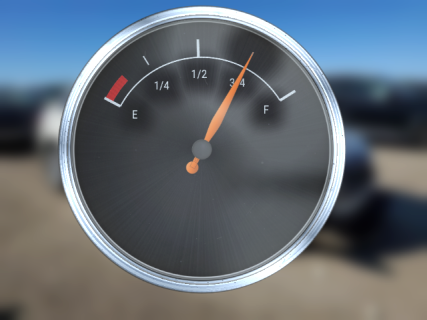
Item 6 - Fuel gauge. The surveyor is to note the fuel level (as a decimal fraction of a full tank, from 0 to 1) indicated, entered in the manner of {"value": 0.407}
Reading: {"value": 0.75}
